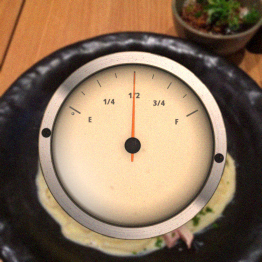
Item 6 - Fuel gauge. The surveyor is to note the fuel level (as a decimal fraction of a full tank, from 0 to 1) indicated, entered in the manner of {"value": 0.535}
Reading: {"value": 0.5}
